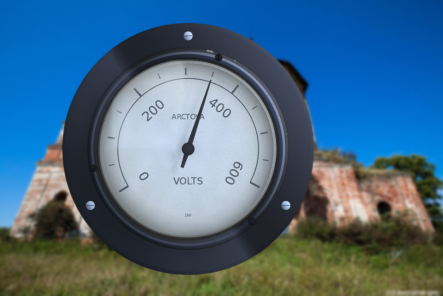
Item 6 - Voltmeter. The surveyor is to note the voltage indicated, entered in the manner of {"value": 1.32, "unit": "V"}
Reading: {"value": 350, "unit": "V"}
